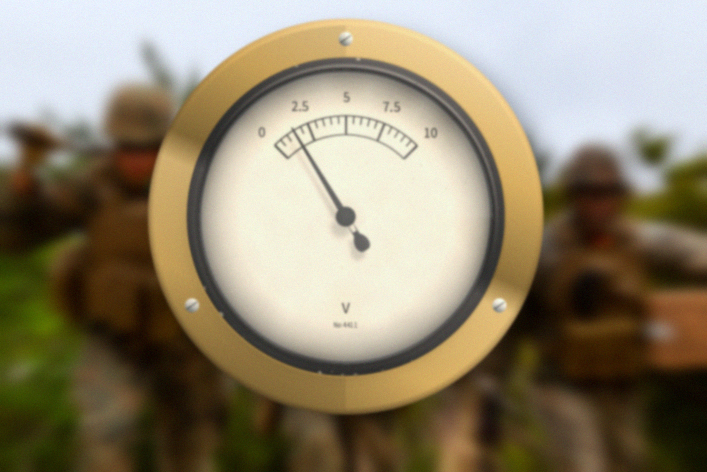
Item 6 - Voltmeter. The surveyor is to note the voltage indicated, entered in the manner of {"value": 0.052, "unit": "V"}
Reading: {"value": 1.5, "unit": "V"}
